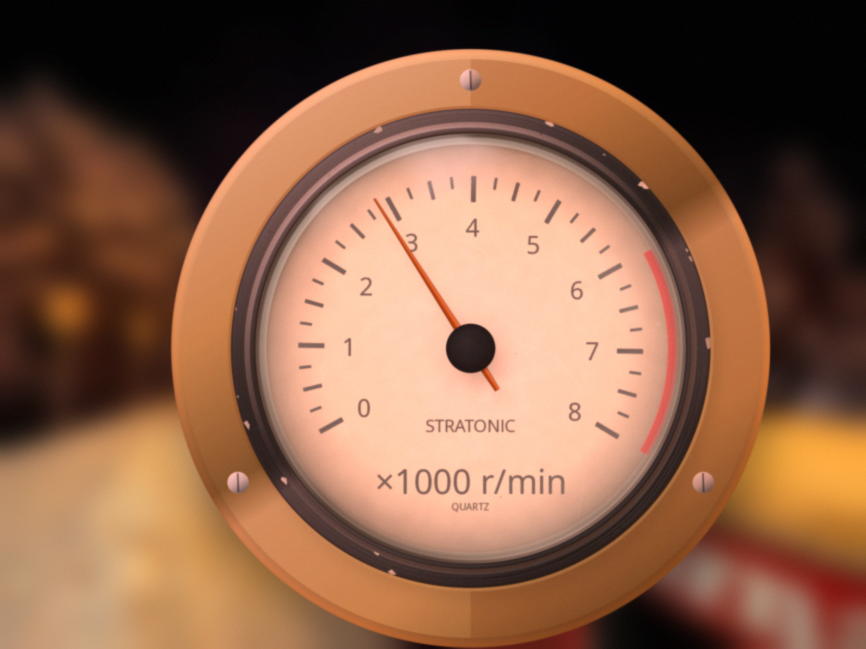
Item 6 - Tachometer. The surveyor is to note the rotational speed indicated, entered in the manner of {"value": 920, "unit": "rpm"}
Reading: {"value": 2875, "unit": "rpm"}
